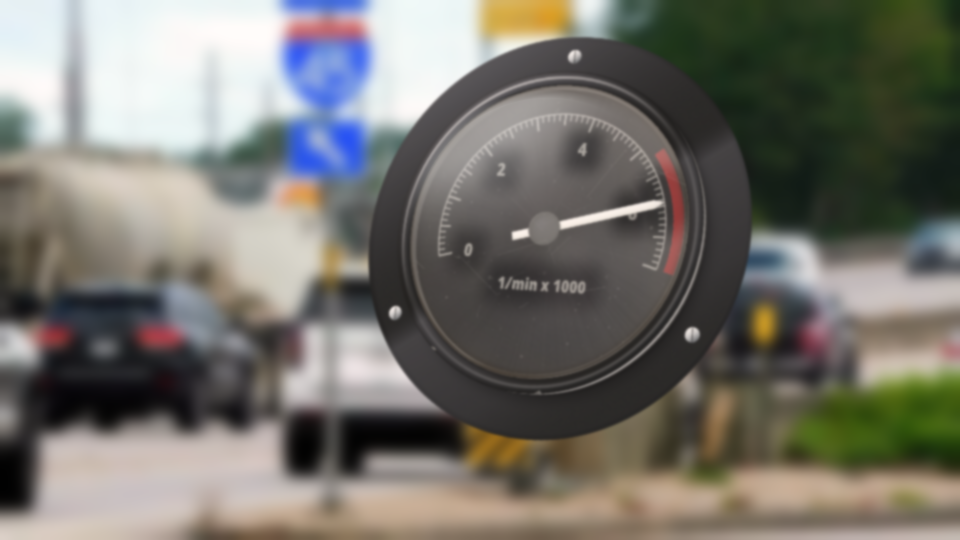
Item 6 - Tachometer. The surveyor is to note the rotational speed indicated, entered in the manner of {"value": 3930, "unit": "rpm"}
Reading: {"value": 6000, "unit": "rpm"}
